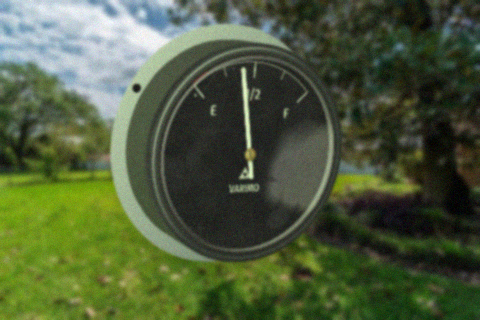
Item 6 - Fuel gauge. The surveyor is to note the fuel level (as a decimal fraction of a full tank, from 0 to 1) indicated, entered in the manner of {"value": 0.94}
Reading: {"value": 0.375}
